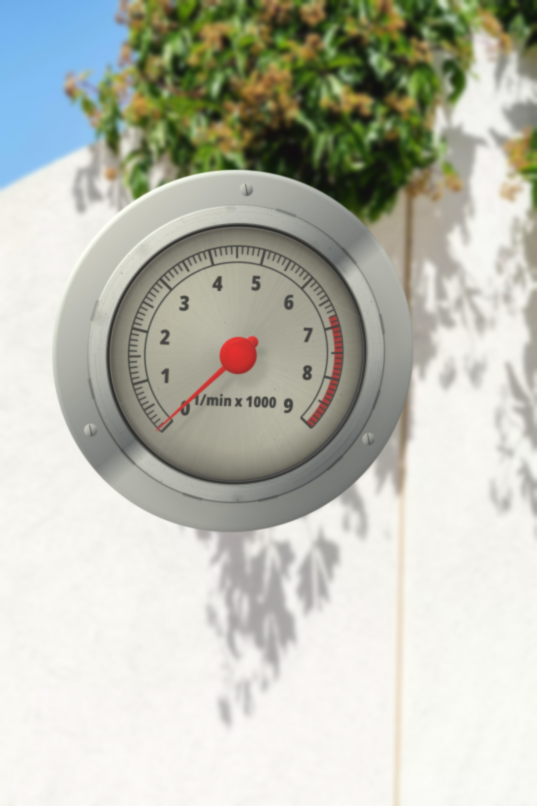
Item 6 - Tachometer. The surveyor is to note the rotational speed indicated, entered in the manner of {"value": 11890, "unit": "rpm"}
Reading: {"value": 100, "unit": "rpm"}
